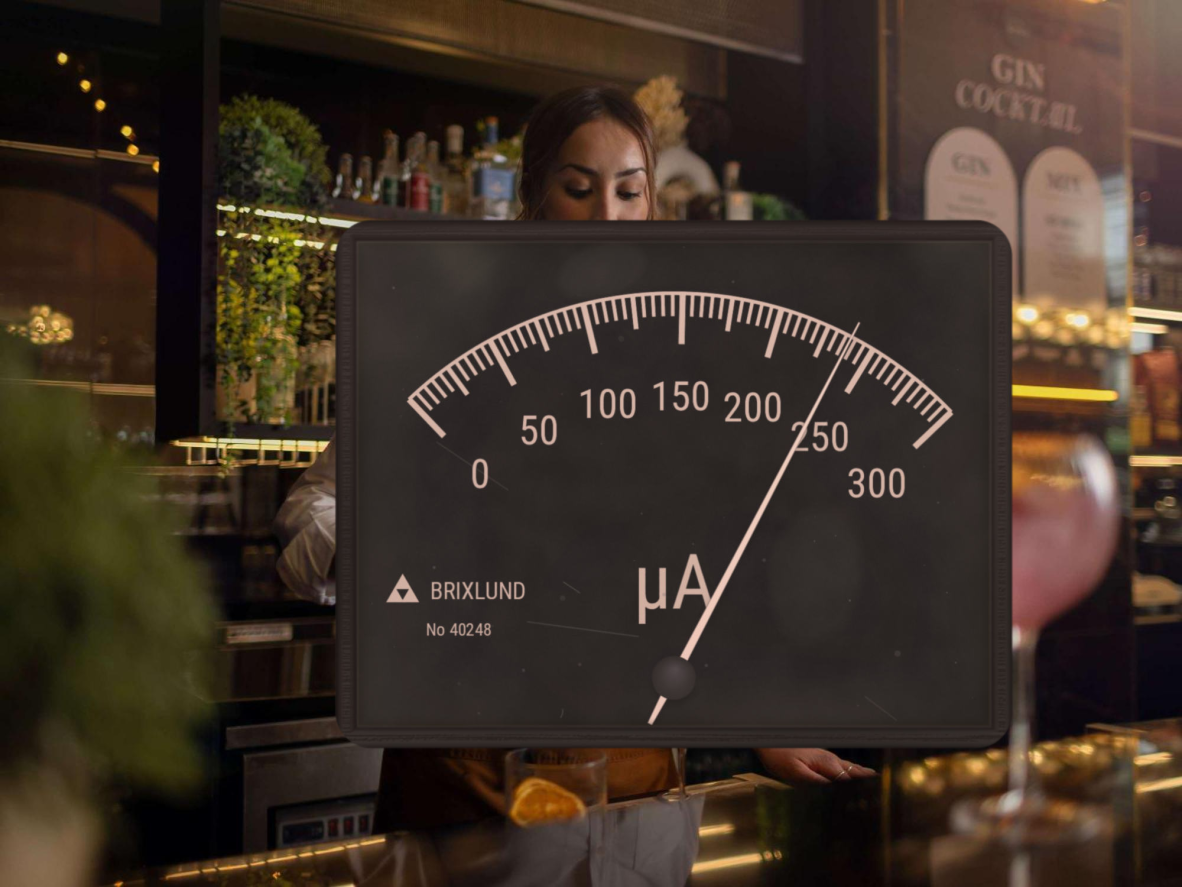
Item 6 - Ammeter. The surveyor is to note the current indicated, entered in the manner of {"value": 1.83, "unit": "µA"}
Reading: {"value": 237.5, "unit": "µA"}
